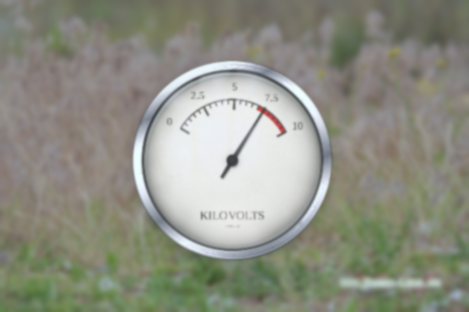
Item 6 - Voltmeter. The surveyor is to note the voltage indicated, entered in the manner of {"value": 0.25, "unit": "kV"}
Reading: {"value": 7.5, "unit": "kV"}
